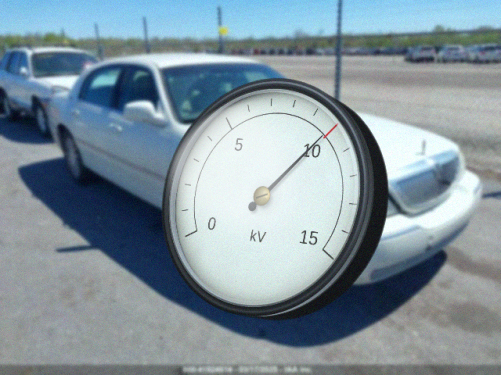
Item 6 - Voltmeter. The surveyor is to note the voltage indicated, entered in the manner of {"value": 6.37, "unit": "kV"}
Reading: {"value": 10, "unit": "kV"}
